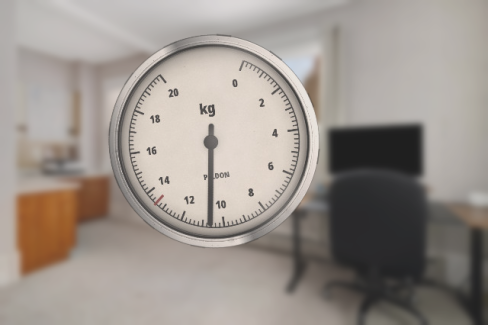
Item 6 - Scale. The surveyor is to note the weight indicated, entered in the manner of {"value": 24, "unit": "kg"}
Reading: {"value": 10.6, "unit": "kg"}
